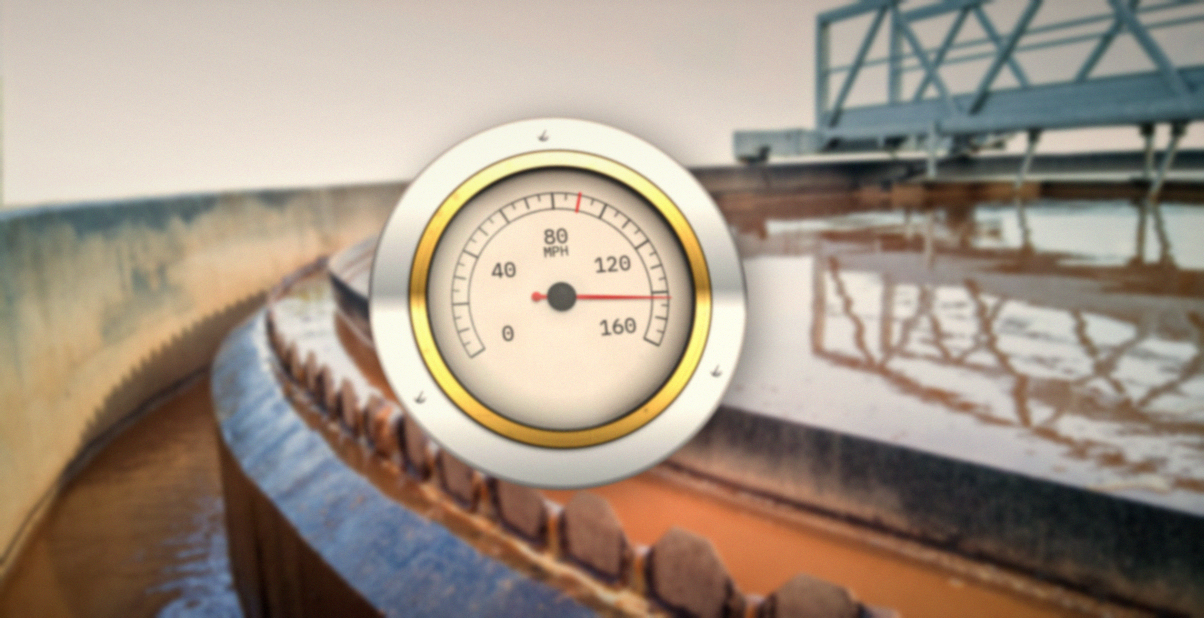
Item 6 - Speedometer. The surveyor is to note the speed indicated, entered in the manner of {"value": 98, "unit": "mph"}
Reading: {"value": 142.5, "unit": "mph"}
